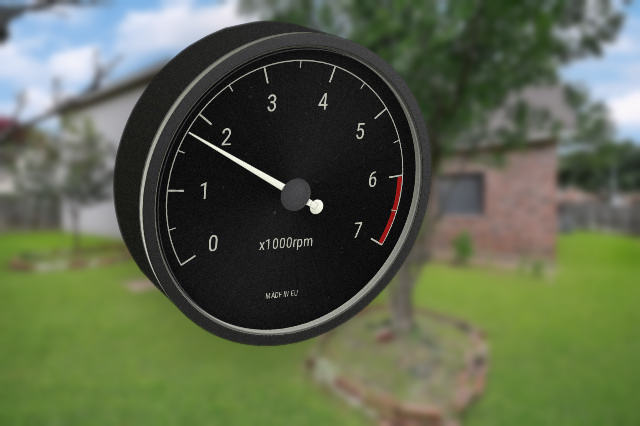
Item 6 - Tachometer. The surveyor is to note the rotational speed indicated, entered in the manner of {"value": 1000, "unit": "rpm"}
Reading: {"value": 1750, "unit": "rpm"}
